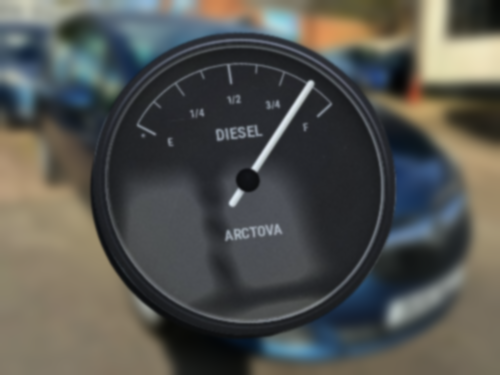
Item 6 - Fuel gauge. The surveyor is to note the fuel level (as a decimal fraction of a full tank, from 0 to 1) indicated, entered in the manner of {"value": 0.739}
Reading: {"value": 0.875}
